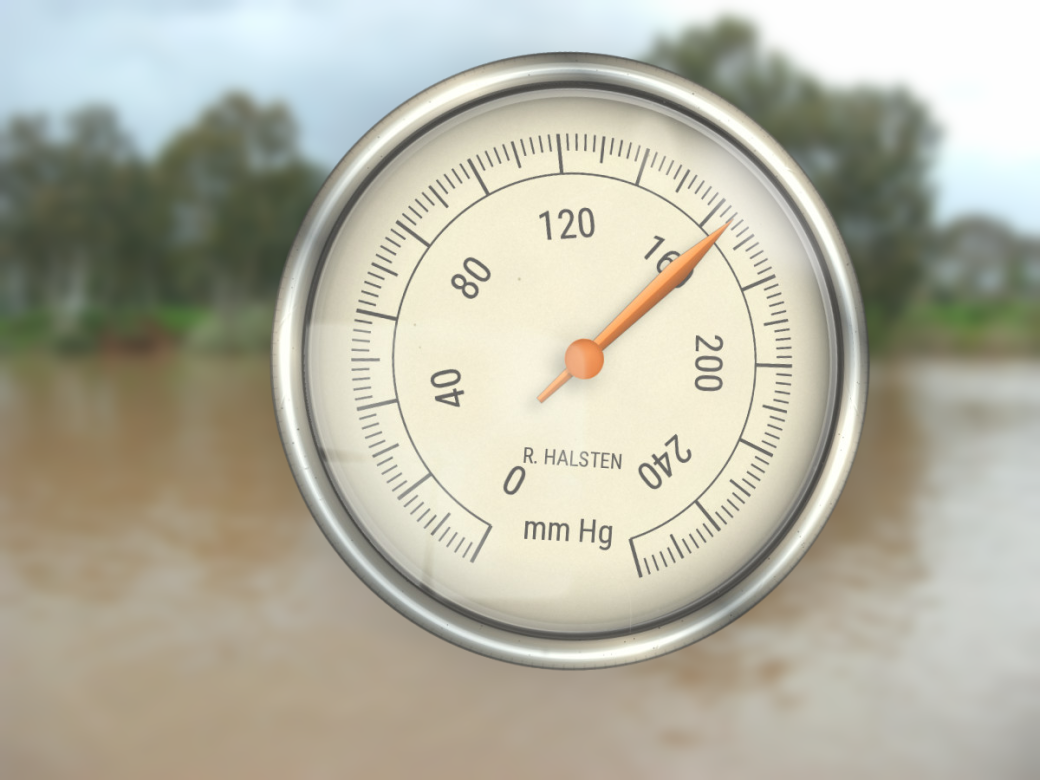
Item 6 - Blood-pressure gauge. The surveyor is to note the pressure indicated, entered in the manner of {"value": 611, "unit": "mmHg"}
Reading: {"value": 164, "unit": "mmHg"}
